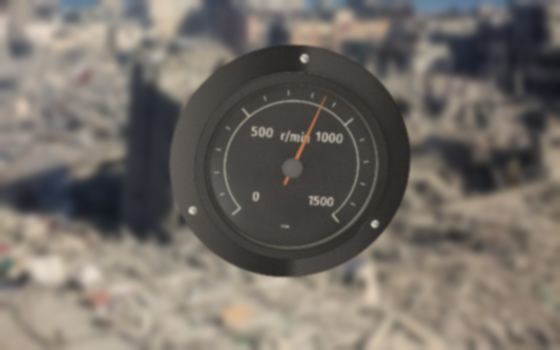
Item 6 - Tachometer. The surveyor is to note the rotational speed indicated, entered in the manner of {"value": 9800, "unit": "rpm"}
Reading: {"value": 850, "unit": "rpm"}
